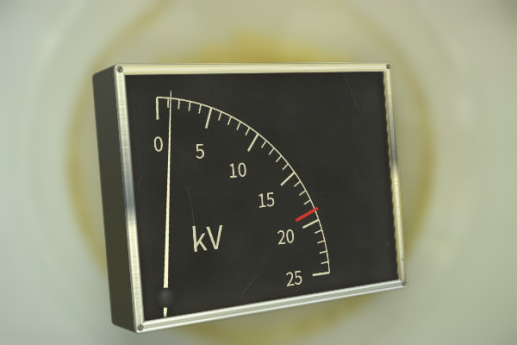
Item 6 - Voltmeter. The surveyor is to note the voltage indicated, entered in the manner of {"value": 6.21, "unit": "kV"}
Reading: {"value": 1, "unit": "kV"}
